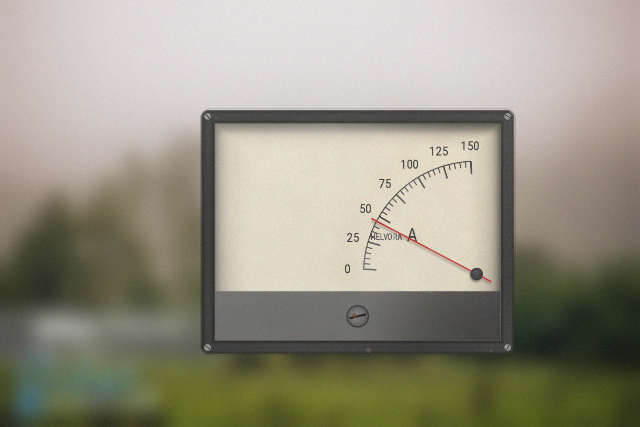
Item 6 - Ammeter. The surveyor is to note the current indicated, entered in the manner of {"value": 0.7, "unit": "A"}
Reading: {"value": 45, "unit": "A"}
